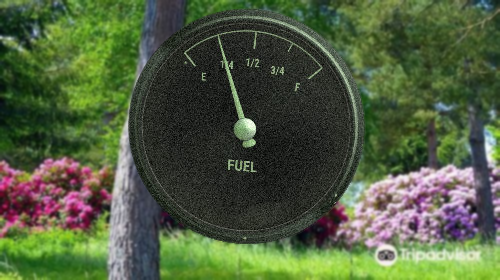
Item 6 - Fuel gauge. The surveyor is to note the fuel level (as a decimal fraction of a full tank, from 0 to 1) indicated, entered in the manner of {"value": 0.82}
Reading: {"value": 0.25}
